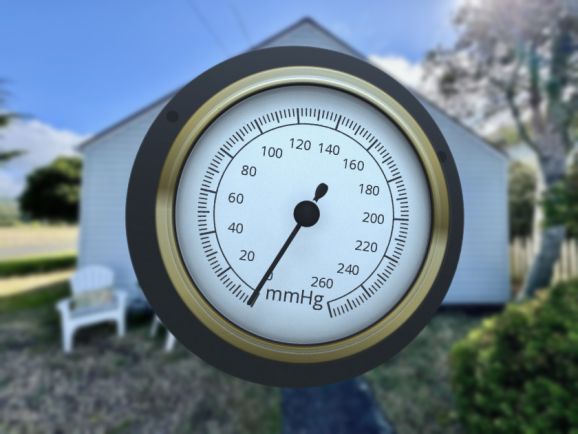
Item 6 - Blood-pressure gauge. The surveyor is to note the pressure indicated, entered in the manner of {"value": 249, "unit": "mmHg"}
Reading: {"value": 2, "unit": "mmHg"}
